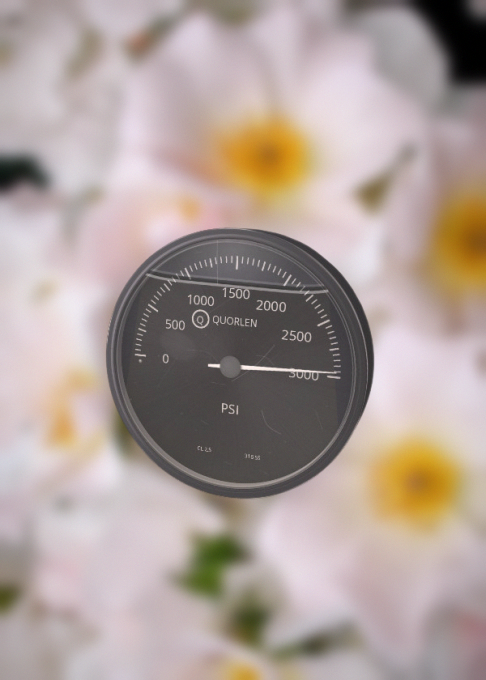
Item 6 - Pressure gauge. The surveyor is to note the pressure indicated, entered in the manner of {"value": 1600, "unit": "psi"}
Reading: {"value": 2950, "unit": "psi"}
